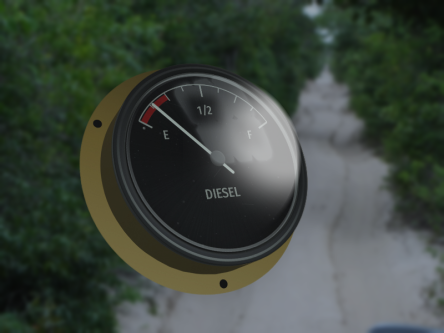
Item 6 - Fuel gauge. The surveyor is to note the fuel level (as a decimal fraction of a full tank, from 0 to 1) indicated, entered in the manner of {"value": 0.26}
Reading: {"value": 0.125}
